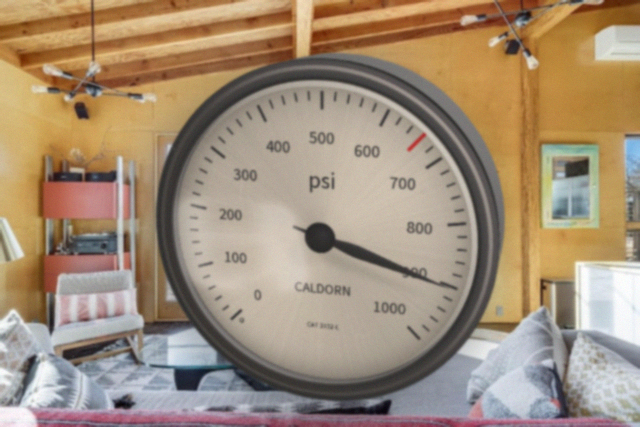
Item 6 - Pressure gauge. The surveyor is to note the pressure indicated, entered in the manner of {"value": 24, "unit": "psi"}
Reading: {"value": 900, "unit": "psi"}
